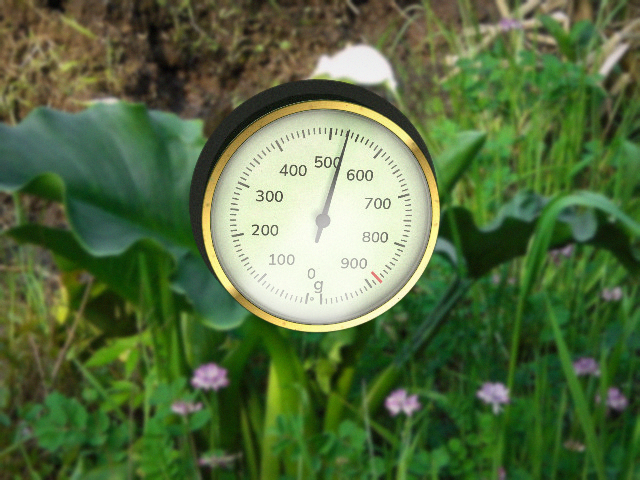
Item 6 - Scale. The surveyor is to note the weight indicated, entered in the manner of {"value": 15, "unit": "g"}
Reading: {"value": 530, "unit": "g"}
